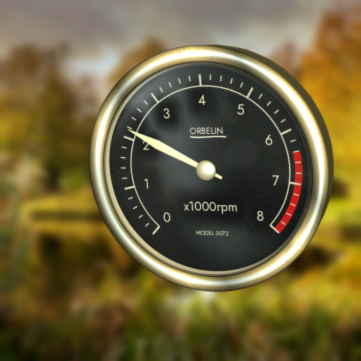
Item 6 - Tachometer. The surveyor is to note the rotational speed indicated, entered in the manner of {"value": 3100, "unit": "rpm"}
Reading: {"value": 2200, "unit": "rpm"}
